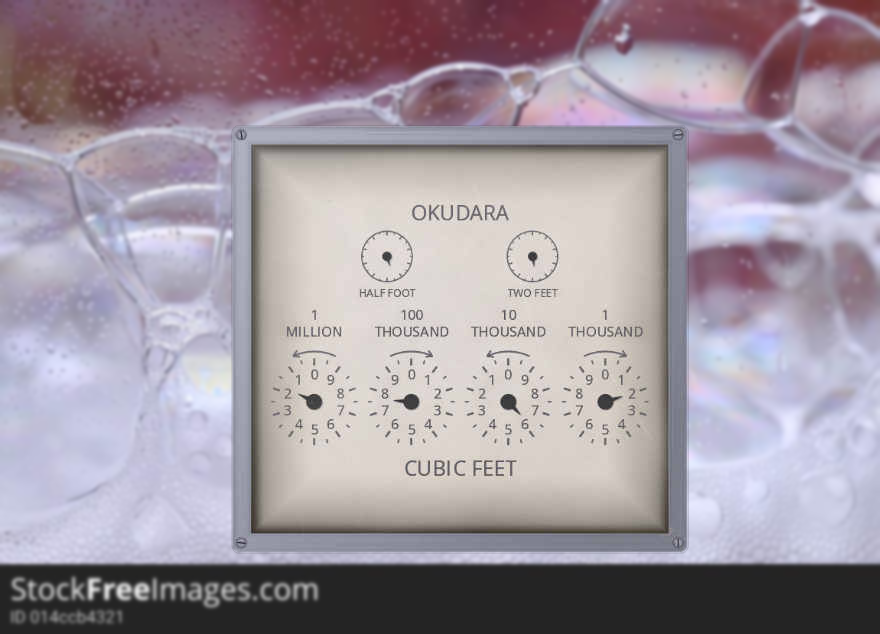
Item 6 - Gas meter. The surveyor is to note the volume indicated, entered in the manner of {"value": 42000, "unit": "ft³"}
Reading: {"value": 176200, "unit": "ft³"}
